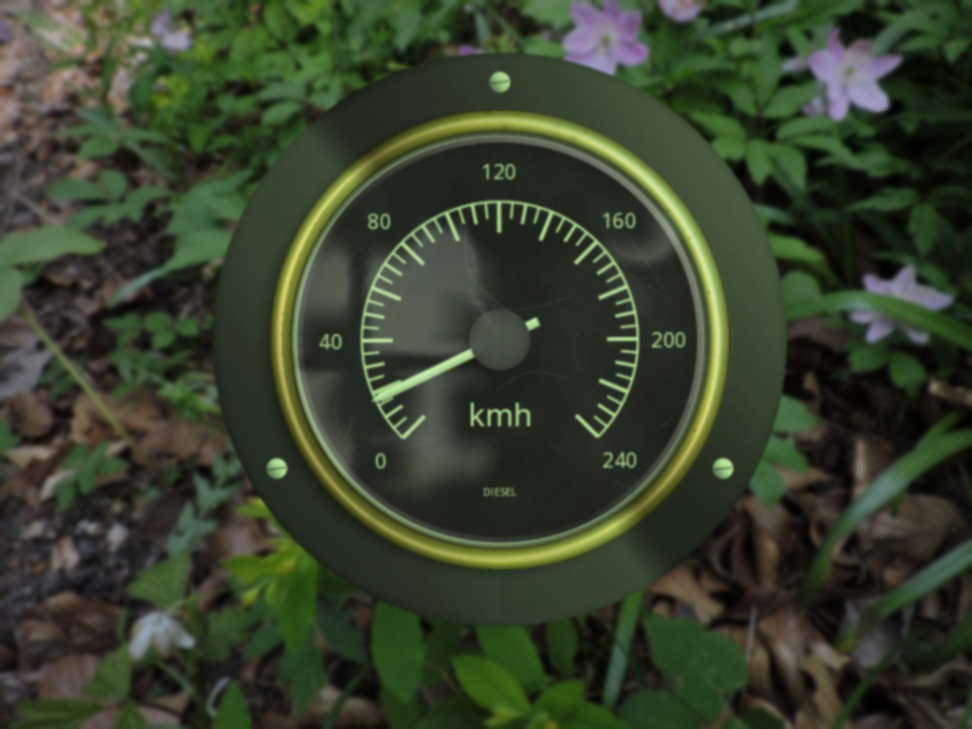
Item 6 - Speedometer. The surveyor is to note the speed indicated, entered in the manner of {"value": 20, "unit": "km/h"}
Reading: {"value": 17.5, "unit": "km/h"}
